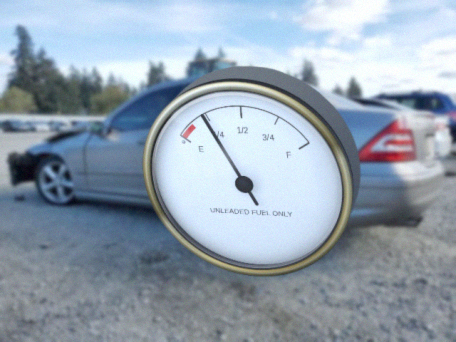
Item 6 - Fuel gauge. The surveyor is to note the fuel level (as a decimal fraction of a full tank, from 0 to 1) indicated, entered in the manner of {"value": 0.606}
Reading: {"value": 0.25}
